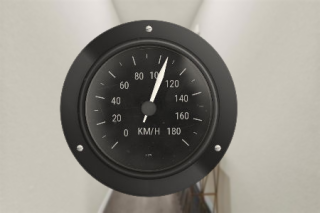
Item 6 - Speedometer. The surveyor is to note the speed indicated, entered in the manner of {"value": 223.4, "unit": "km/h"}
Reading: {"value": 105, "unit": "km/h"}
